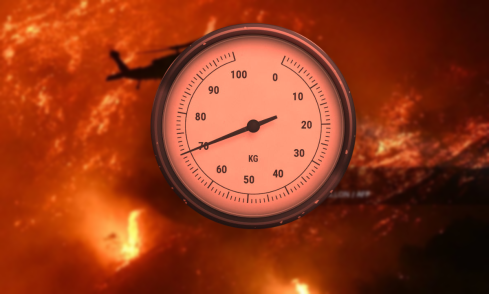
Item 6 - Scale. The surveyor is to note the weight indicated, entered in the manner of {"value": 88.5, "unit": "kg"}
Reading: {"value": 70, "unit": "kg"}
